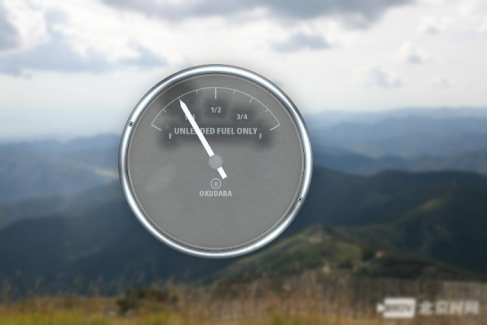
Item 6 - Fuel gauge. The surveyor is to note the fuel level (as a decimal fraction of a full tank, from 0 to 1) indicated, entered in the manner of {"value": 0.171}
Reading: {"value": 0.25}
